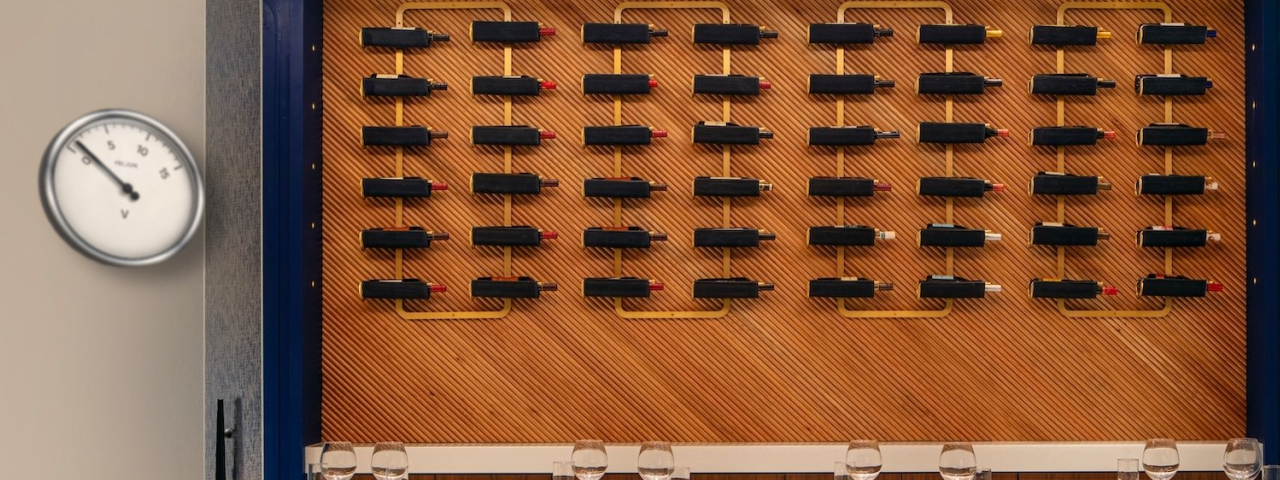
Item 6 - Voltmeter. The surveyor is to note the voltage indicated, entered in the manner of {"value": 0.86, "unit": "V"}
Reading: {"value": 1, "unit": "V"}
